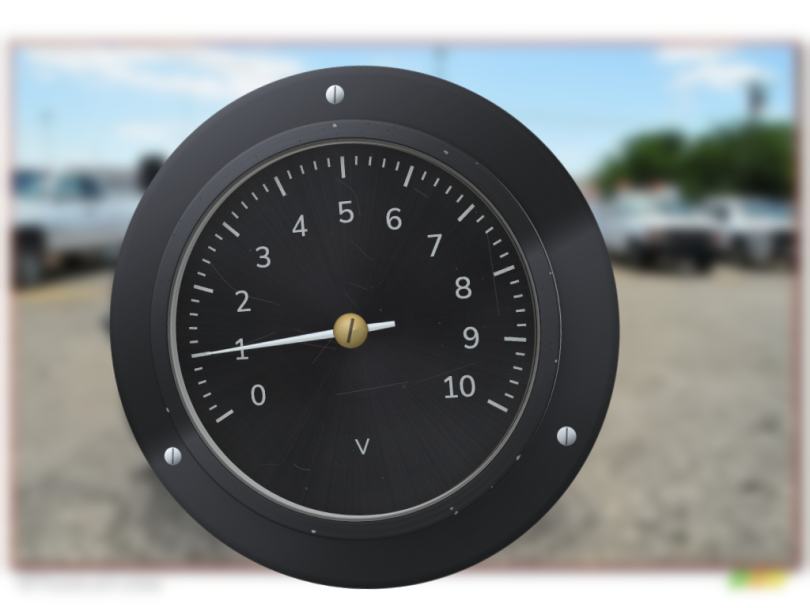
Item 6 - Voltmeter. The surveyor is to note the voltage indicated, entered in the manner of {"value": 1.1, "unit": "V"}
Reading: {"value": 1, "unit": "V"}
